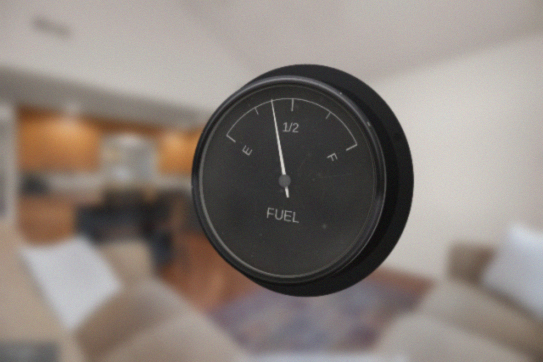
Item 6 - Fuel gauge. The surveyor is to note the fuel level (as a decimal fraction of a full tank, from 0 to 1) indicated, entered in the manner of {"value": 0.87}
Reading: {"value": 0.375}
